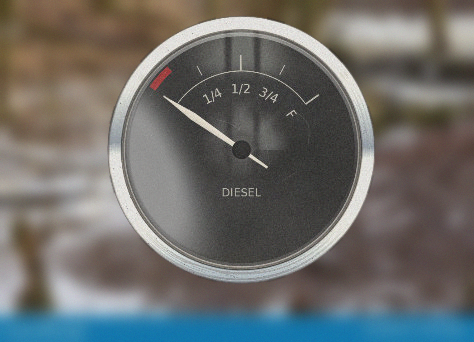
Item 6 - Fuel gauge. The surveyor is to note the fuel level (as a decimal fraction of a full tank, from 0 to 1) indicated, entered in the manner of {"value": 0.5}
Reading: {"value": 0}
